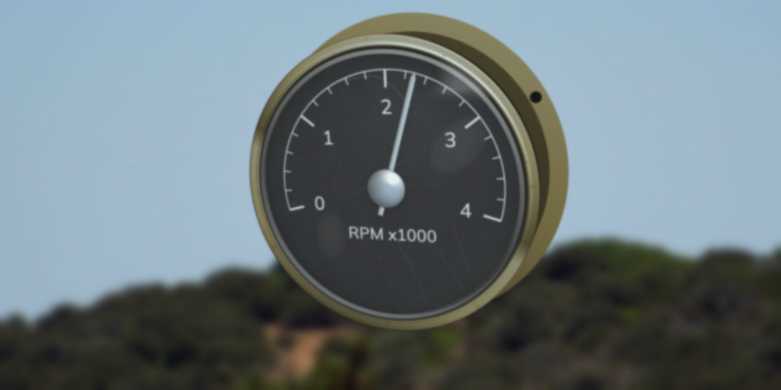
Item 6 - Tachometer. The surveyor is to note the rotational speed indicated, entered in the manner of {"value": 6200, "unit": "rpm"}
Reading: {"value": 2300, "unit": "rpm"}
